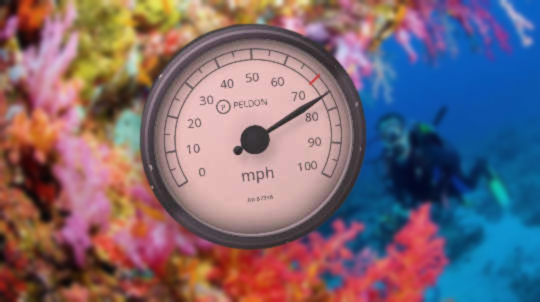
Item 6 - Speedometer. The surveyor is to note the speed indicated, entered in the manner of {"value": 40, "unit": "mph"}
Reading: {"value": 75, "unit": "mph"}
